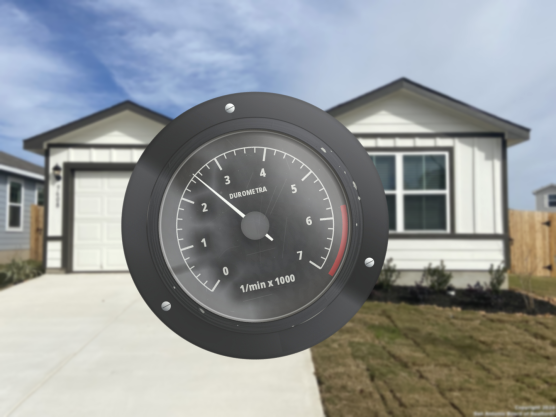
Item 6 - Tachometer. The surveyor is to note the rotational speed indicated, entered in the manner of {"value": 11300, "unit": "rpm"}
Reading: {"value": 2500, "unit": "rpm"}
